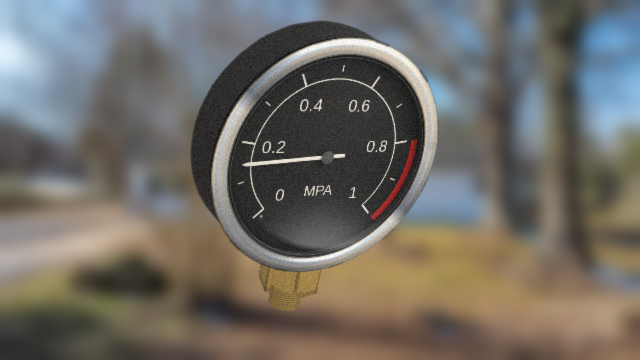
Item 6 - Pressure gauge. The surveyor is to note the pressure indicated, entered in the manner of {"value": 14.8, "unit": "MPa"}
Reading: {"value": 0.15, "unit": "MPa"}
